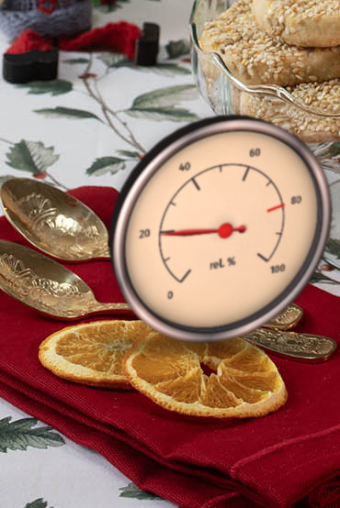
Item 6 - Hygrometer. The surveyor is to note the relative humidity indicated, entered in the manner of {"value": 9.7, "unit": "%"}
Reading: {"value": 20, "unit": "%"}
